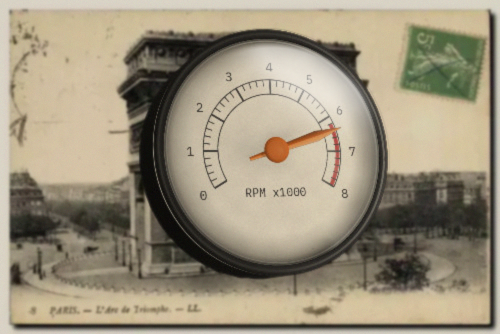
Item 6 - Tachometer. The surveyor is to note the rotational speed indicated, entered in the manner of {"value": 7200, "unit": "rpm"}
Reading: {"value": 6400, "unit": "rpm"}
